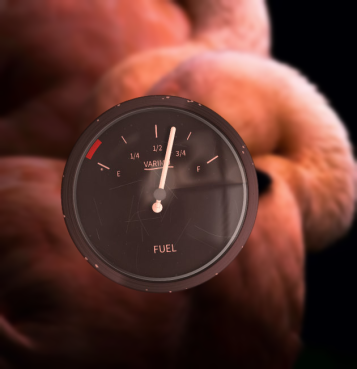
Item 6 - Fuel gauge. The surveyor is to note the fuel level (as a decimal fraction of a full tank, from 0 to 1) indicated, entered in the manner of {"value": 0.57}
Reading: {"value": 0.625}
